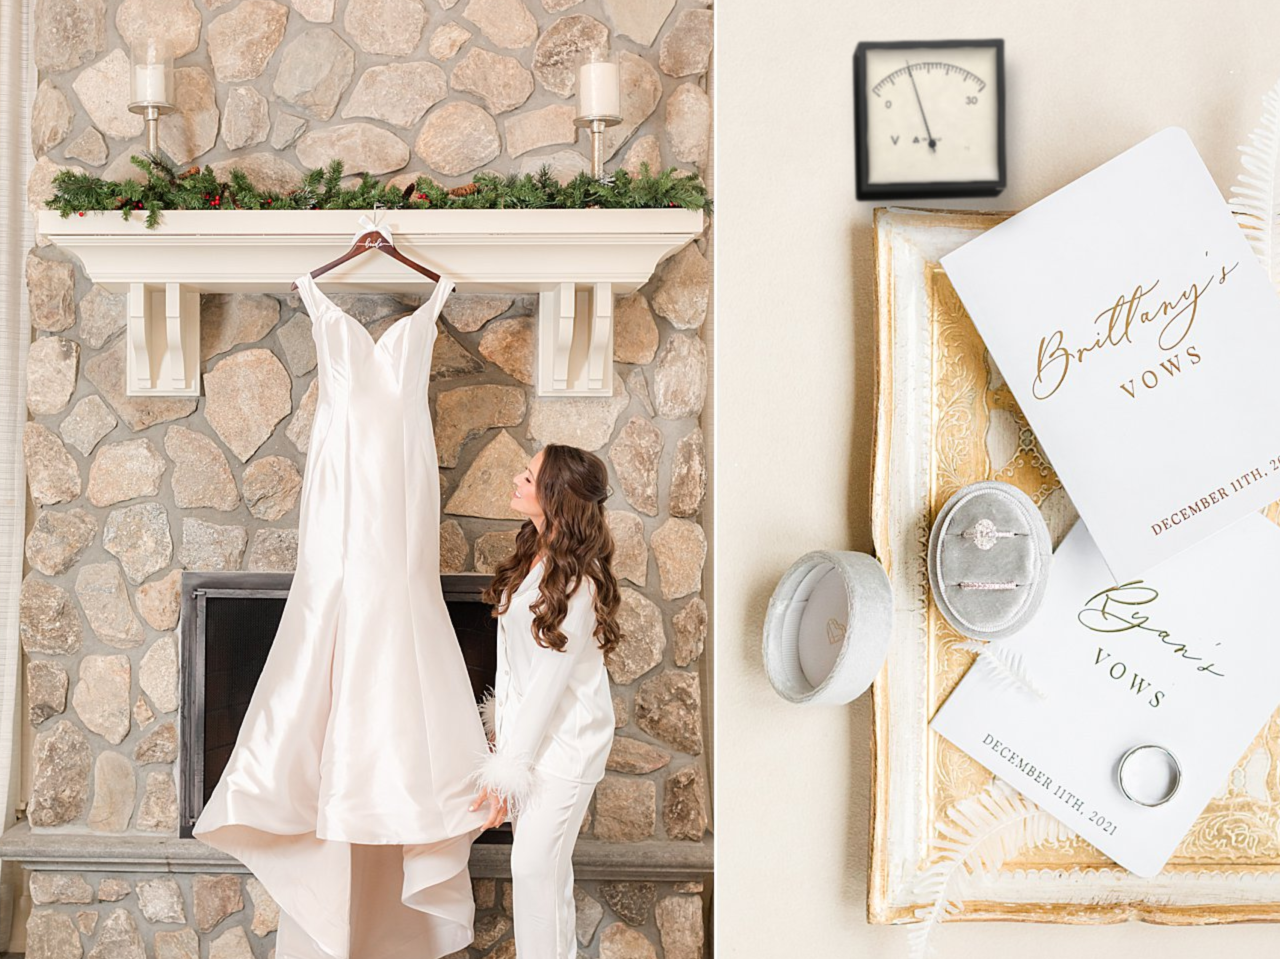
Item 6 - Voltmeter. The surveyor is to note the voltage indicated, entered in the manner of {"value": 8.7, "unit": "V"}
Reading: {"value": 10, "unit": "V"}
